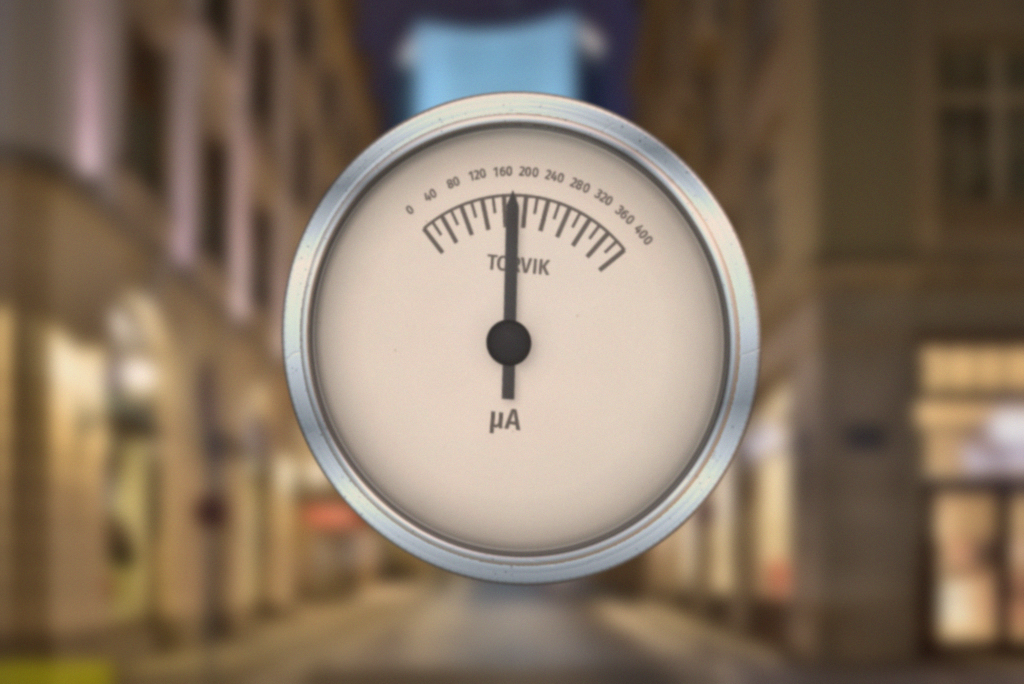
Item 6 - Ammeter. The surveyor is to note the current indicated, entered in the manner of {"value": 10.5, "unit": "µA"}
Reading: {"value": 180, "unit": "µA"}
